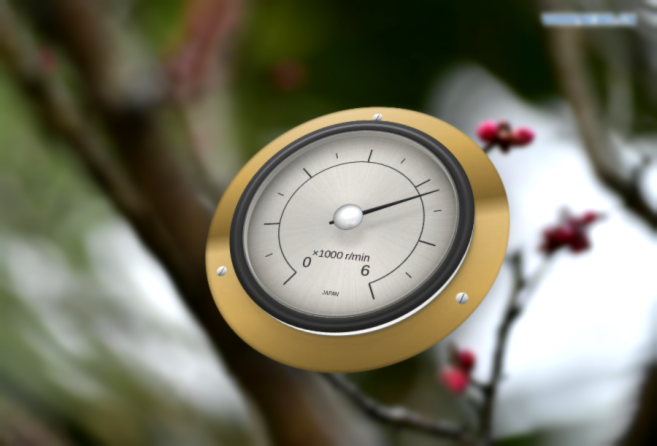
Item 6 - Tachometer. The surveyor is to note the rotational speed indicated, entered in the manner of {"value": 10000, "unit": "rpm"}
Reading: {"value": 4250, "unit": "rpm"}
